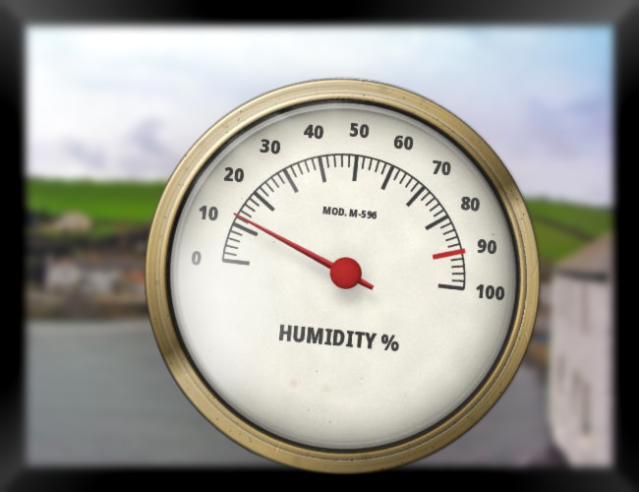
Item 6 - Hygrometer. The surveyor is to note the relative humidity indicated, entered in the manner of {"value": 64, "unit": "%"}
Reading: {"value": 12, "unit": "%"}
